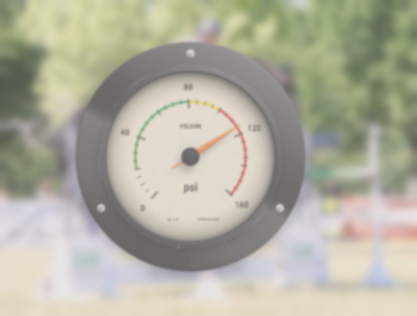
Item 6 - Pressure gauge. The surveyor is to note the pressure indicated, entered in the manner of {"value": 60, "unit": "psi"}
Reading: {"value": 115, "unit": "psi"}
